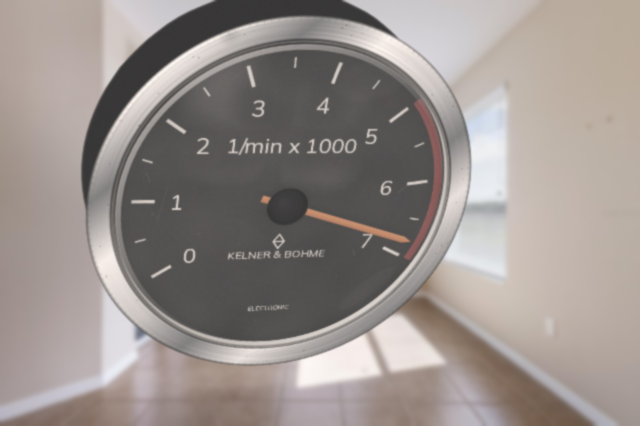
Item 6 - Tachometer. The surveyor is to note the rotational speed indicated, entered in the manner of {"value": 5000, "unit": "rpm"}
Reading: {"value": 6750, "unit": "rpm"}
